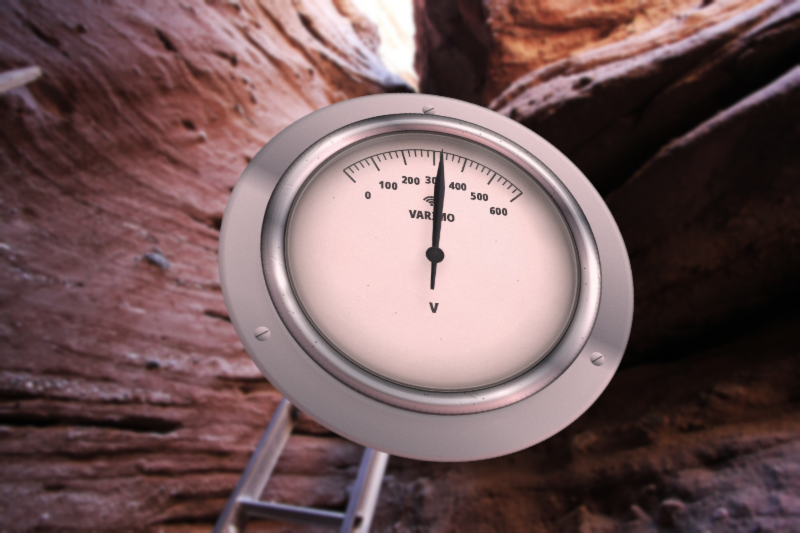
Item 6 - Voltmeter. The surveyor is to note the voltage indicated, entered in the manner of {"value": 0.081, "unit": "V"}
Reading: {"value": 320, "unit": "V"}
